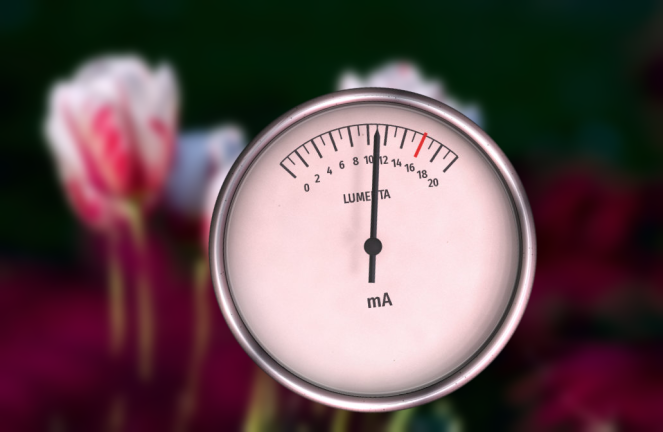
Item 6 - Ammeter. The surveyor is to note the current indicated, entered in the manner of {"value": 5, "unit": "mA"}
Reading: {"value": 11, "unit": "mA"}
